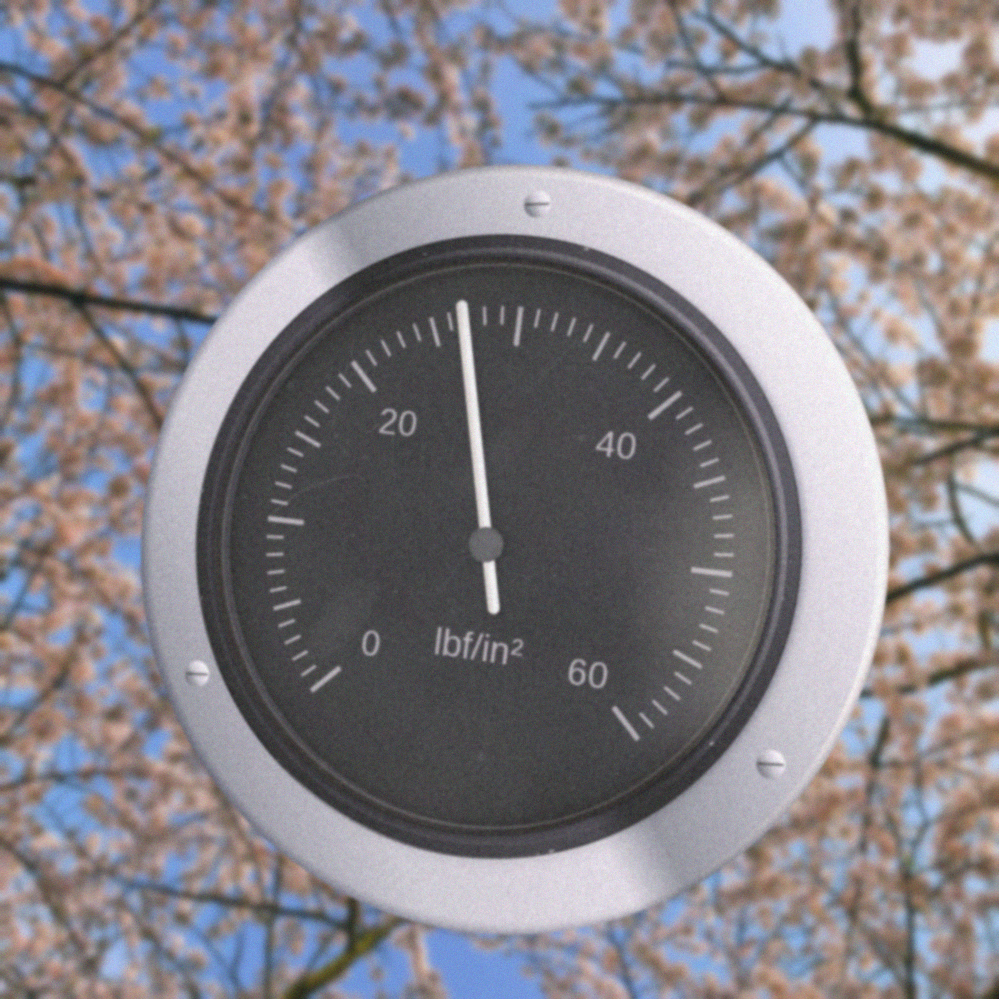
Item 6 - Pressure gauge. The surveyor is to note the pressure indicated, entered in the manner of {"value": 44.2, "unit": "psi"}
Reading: {"value": 27, "unit": "psi"}
